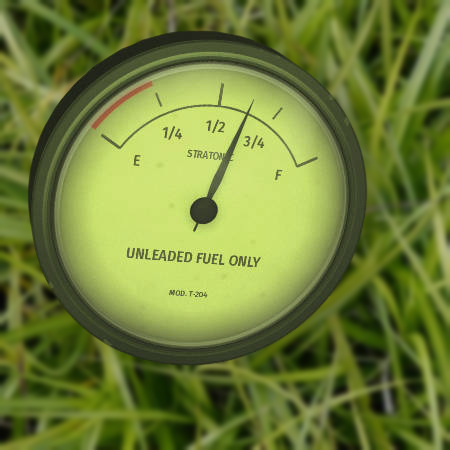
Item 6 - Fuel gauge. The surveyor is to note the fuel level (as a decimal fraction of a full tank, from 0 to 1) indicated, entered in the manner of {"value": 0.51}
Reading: {"value": 0.625}
